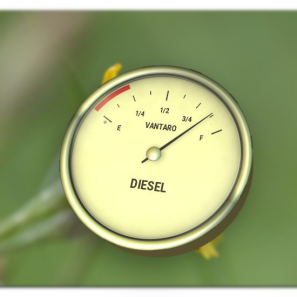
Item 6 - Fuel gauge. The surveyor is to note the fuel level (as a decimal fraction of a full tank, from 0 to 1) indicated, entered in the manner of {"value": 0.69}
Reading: {"value": 0.875}
